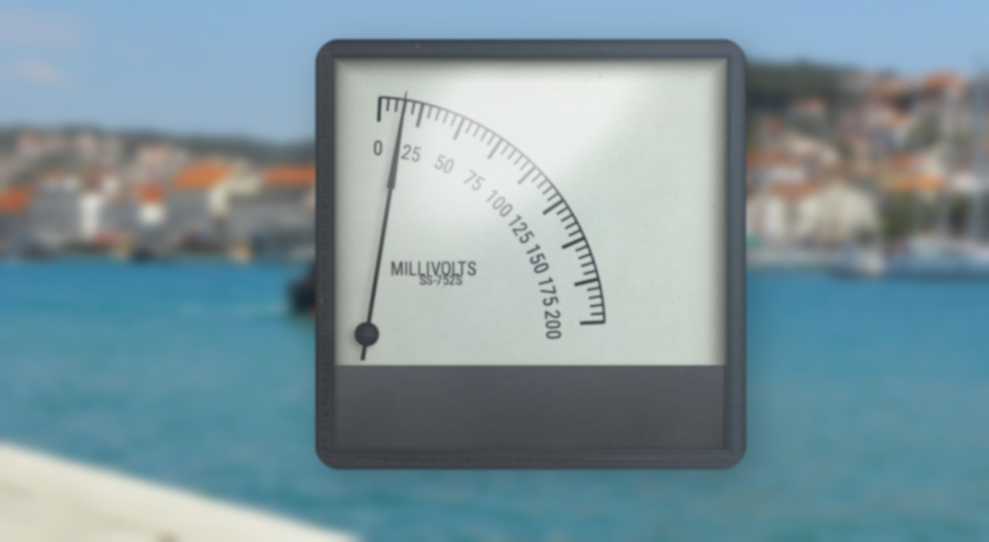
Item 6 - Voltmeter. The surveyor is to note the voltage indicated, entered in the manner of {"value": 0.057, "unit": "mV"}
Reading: {"value": 15, "unit": "mV"}
